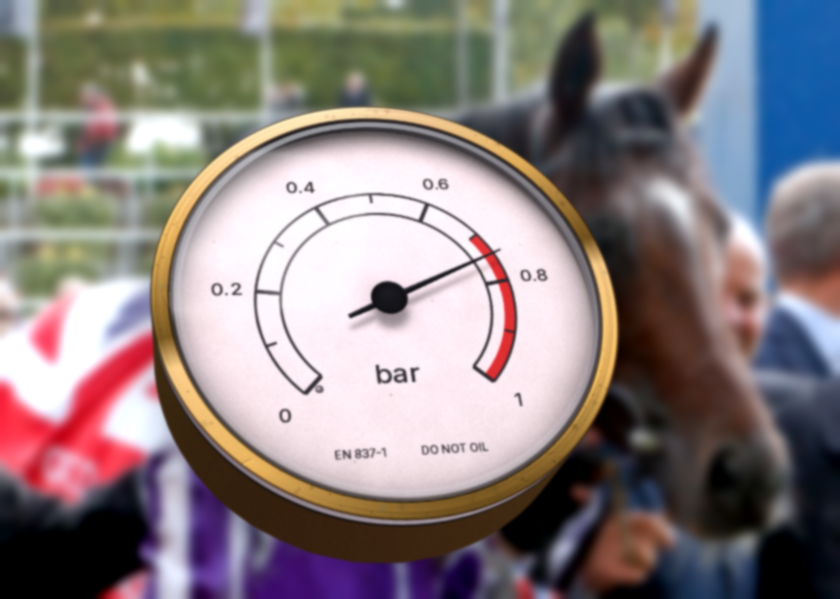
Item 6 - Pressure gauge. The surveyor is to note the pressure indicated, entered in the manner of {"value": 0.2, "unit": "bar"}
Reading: {"value": 0.75, "unit": "bar"}
